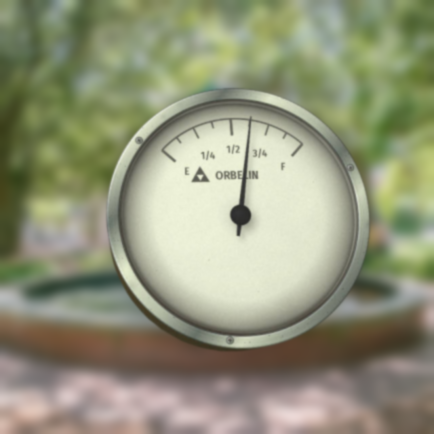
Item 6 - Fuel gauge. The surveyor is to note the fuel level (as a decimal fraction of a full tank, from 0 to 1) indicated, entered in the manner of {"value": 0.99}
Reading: {"value": 0.625}
